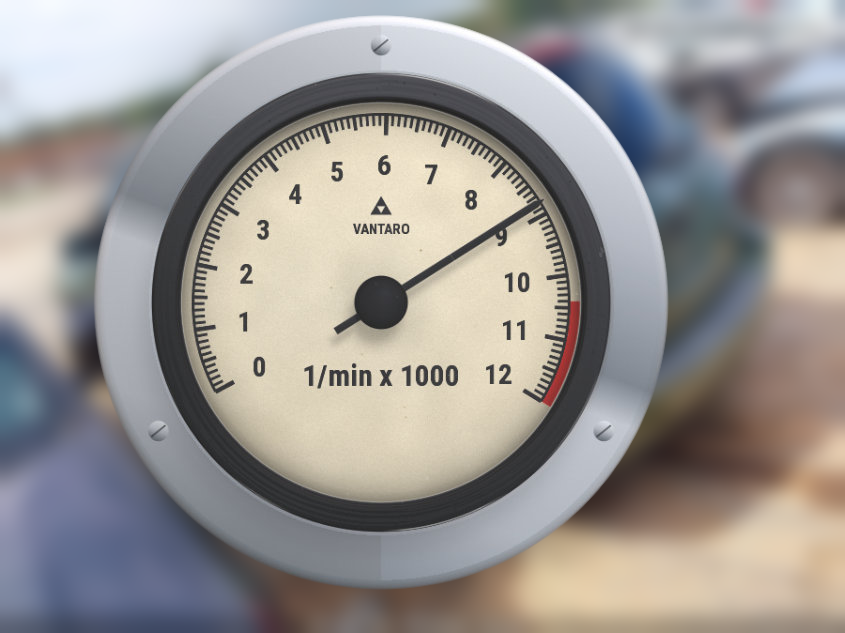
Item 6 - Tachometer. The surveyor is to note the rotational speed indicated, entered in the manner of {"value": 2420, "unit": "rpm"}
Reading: {"value": 8800, "unit": "rpm"}
